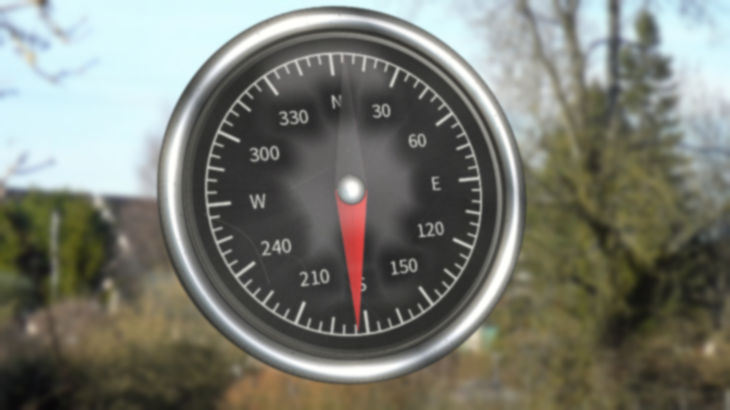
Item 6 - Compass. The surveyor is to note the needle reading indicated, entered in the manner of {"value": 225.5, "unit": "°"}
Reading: {"value": 185, "unit": "°"}
